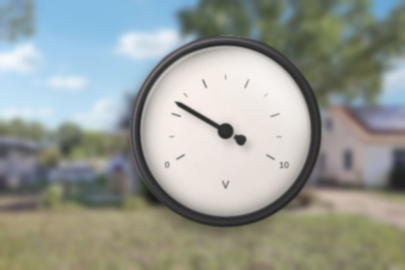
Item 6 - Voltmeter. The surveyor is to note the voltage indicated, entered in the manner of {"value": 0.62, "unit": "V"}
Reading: {"value": 2.5, "unit": "V"}
